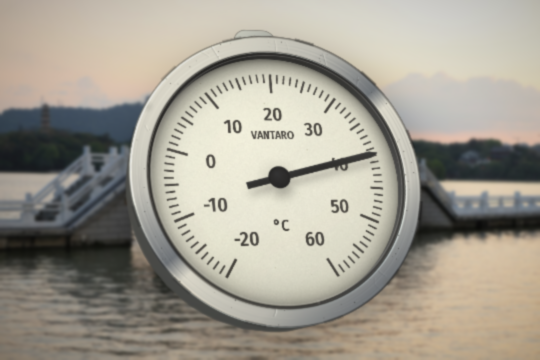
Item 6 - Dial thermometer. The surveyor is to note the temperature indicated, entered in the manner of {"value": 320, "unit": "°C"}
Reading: {"value": 40, "unit": "°C"}
